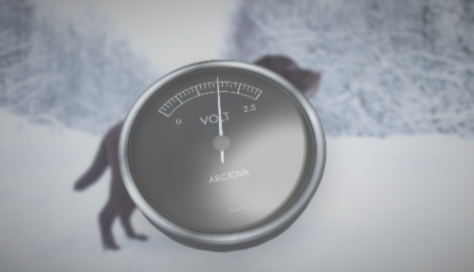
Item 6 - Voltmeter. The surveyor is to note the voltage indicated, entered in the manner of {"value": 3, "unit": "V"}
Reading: {"value": 1.5, "unit": "V"}
